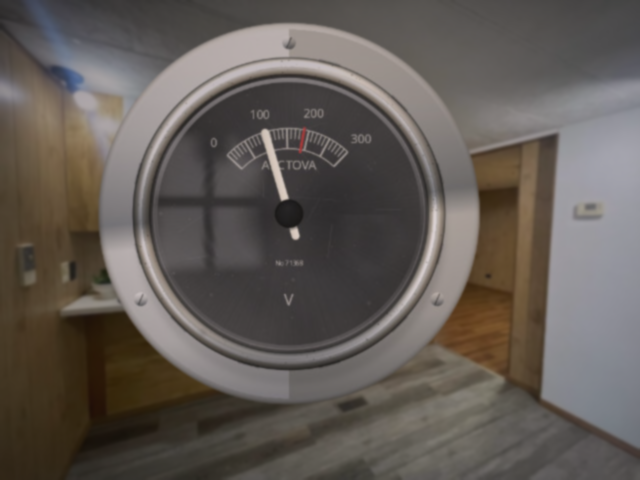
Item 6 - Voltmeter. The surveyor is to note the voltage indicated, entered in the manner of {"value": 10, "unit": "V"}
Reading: {"value": 100, "unit": "V"}
